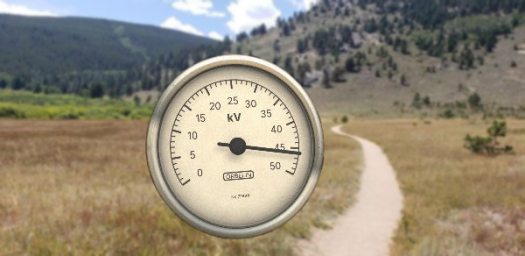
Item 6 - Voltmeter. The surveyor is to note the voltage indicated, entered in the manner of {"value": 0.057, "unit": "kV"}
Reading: {"value": 46, "unit": "kV"}
